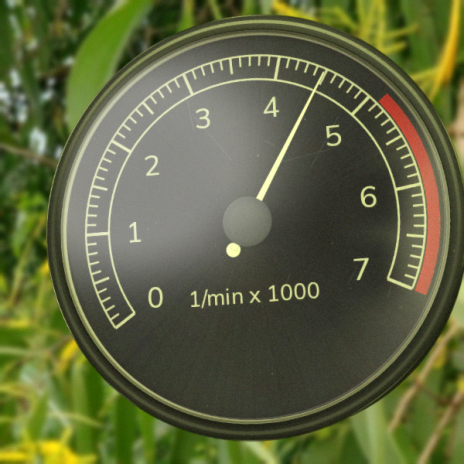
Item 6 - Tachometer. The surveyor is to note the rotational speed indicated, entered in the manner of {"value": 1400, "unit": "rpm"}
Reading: {"value": 4500, "unit": "rpm"}
